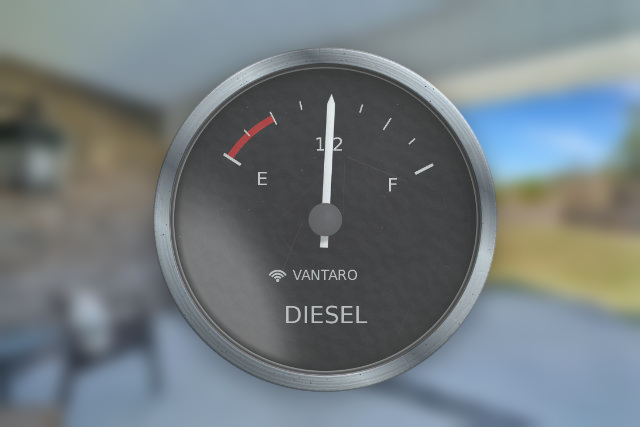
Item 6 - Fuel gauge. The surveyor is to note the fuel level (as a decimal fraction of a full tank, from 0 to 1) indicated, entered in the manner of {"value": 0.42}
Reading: {"value": 0.5}
